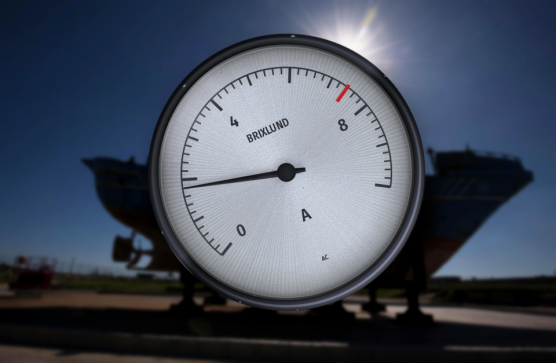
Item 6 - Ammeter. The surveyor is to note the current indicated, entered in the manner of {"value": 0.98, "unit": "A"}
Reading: {"value": 1.8, "unit": "A"}
